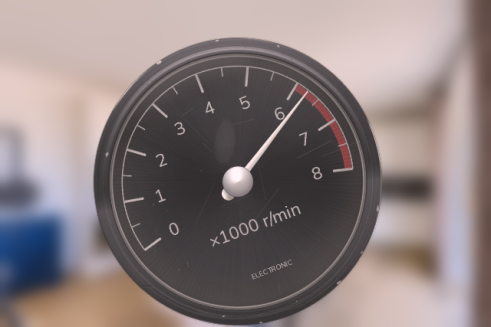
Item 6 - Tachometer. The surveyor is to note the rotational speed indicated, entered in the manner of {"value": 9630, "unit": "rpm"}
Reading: {"value": 6250, "unit": "rpm"}
